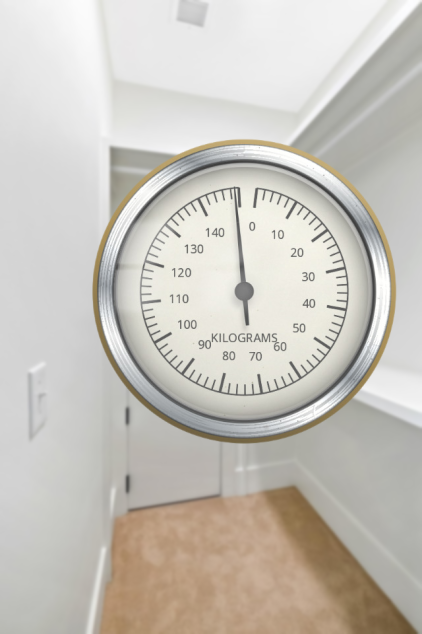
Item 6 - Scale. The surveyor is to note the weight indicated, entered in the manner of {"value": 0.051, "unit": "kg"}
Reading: {"value": 149, "unit": "kg"}
